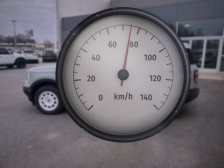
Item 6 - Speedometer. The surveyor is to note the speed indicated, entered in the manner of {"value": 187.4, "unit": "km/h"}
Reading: {"value": 75, "unit": "km/h"}
